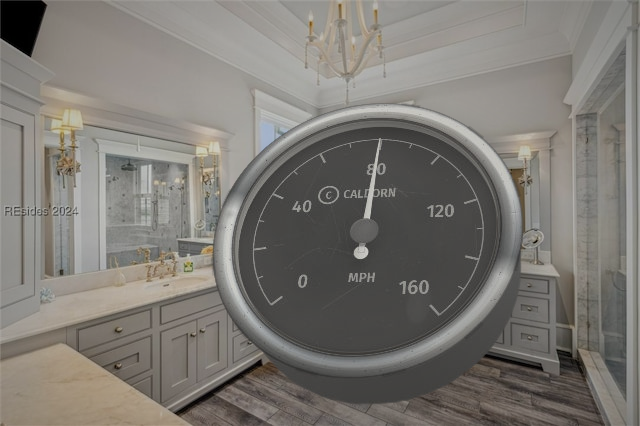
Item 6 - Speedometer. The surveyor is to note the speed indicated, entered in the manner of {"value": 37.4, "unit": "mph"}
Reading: {"value": 80, "unit": "mph"}
